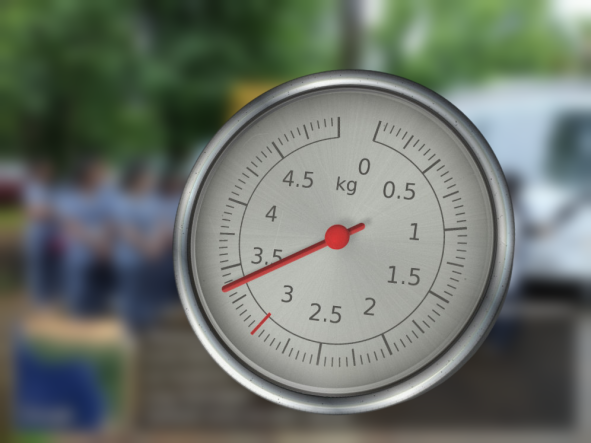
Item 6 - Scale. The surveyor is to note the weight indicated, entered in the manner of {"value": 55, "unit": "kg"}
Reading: {"value": 3.35, "unit": "kg"}
